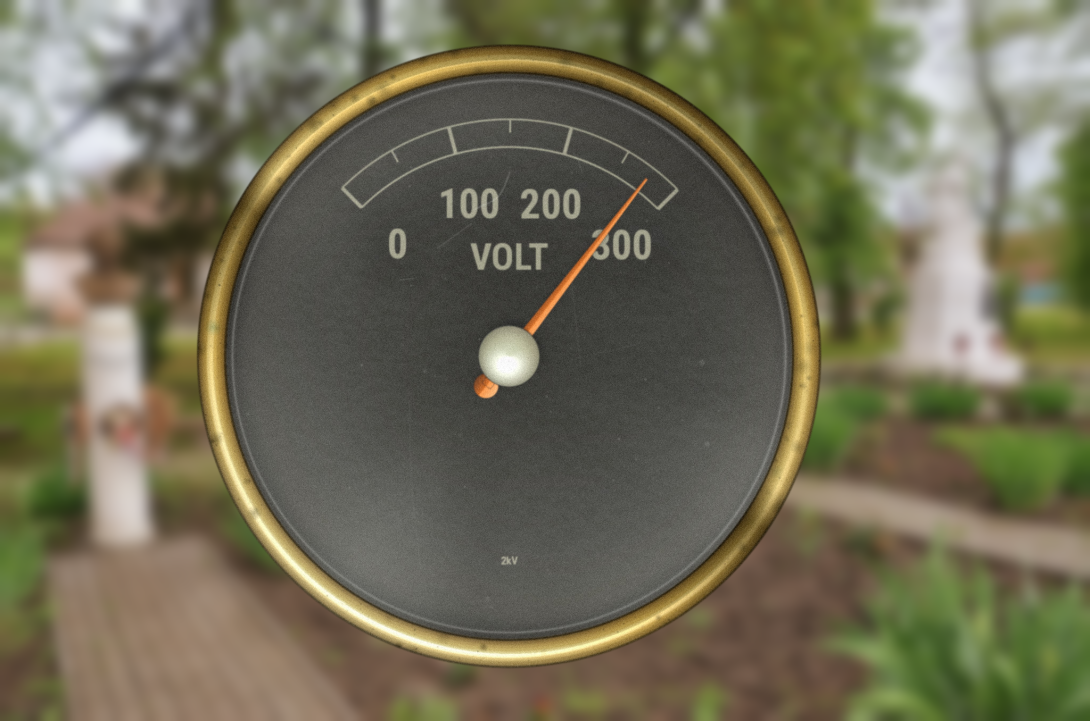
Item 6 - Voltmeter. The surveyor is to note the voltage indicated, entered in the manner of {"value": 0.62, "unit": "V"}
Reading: {"value": 275, "unit": "V"}
